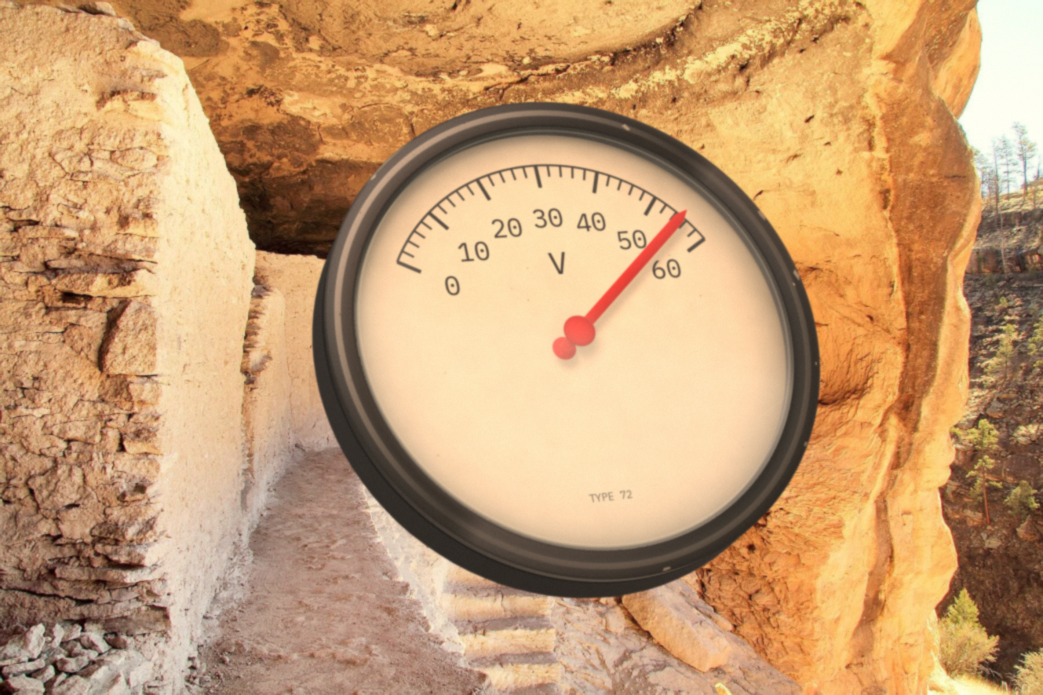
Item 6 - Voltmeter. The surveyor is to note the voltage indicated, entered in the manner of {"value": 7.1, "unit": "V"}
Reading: {"value": 55, "unit": "V"}
